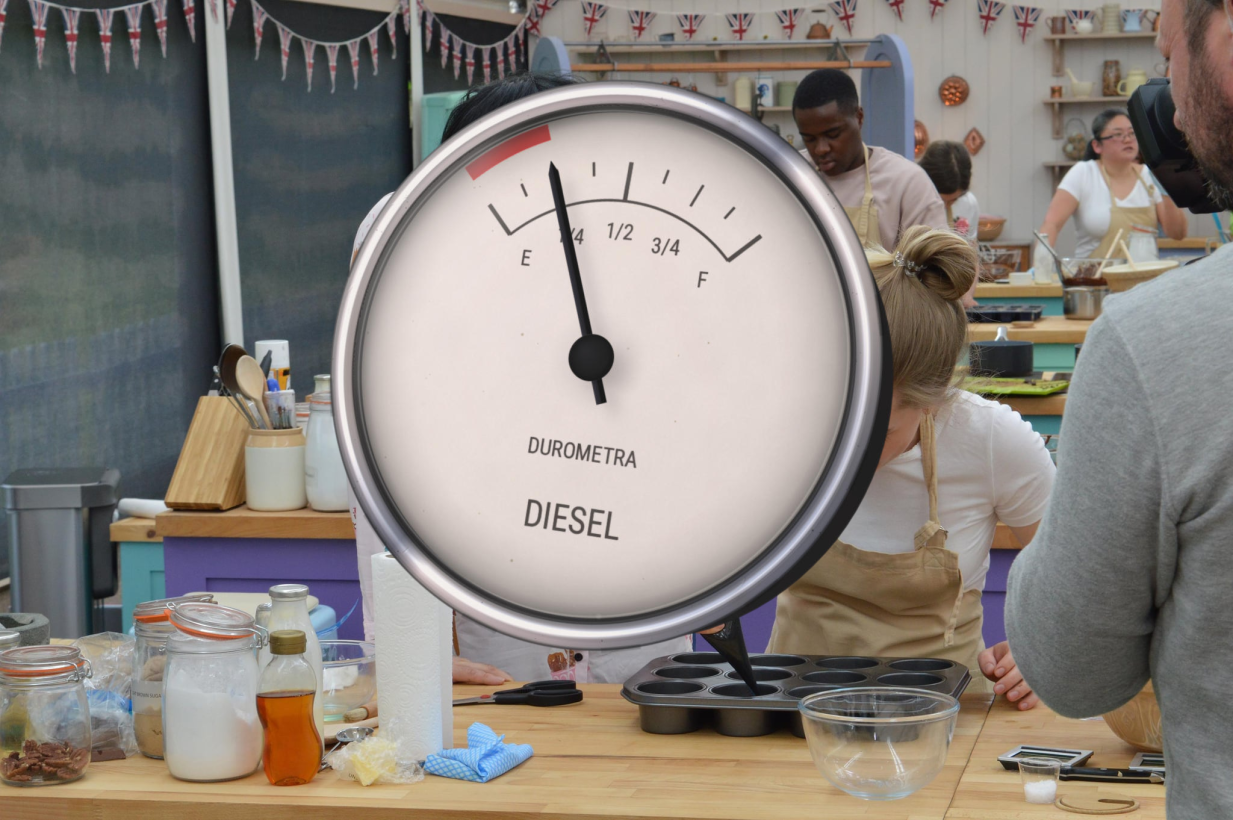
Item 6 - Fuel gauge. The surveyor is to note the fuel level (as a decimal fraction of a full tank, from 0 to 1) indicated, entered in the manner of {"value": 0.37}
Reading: {"value": 0.25}
